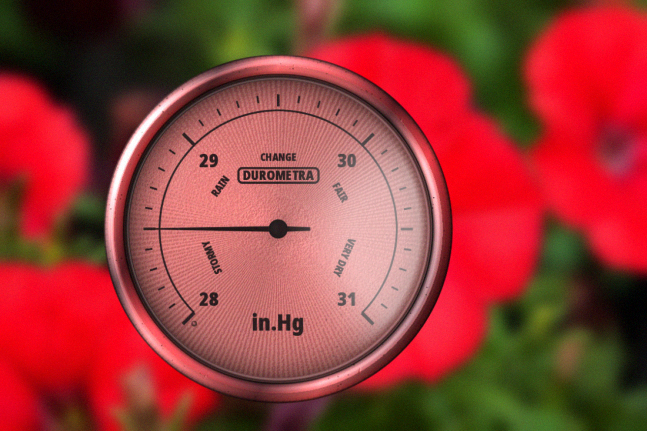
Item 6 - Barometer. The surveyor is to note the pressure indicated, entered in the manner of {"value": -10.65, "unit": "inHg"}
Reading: {"value": 28.5, "unit": "inHg"}
